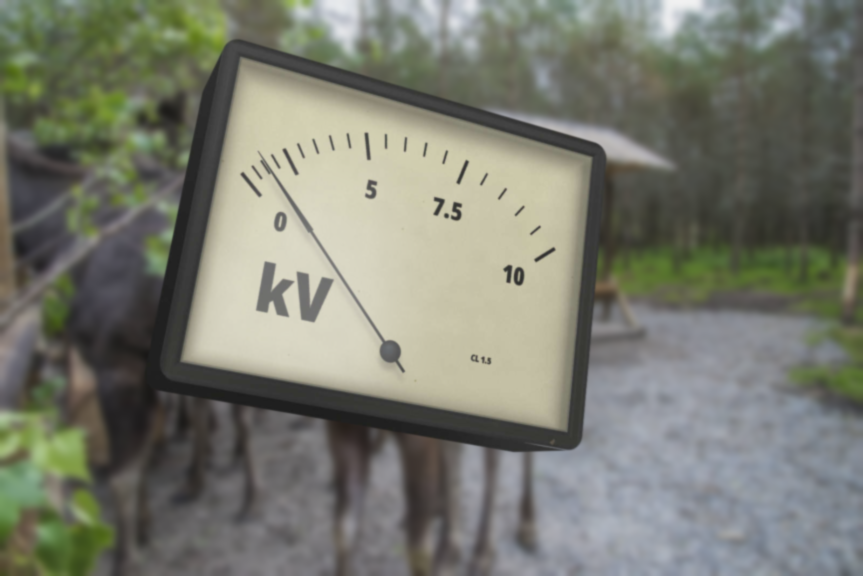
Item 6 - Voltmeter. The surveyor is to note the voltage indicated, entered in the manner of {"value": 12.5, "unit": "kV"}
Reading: {"value": 1.5, "unit": "kV"}
